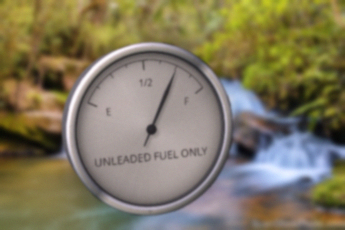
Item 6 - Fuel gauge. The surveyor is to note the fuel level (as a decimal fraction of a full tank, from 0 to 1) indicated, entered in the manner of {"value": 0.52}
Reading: {"value": 0.75}
